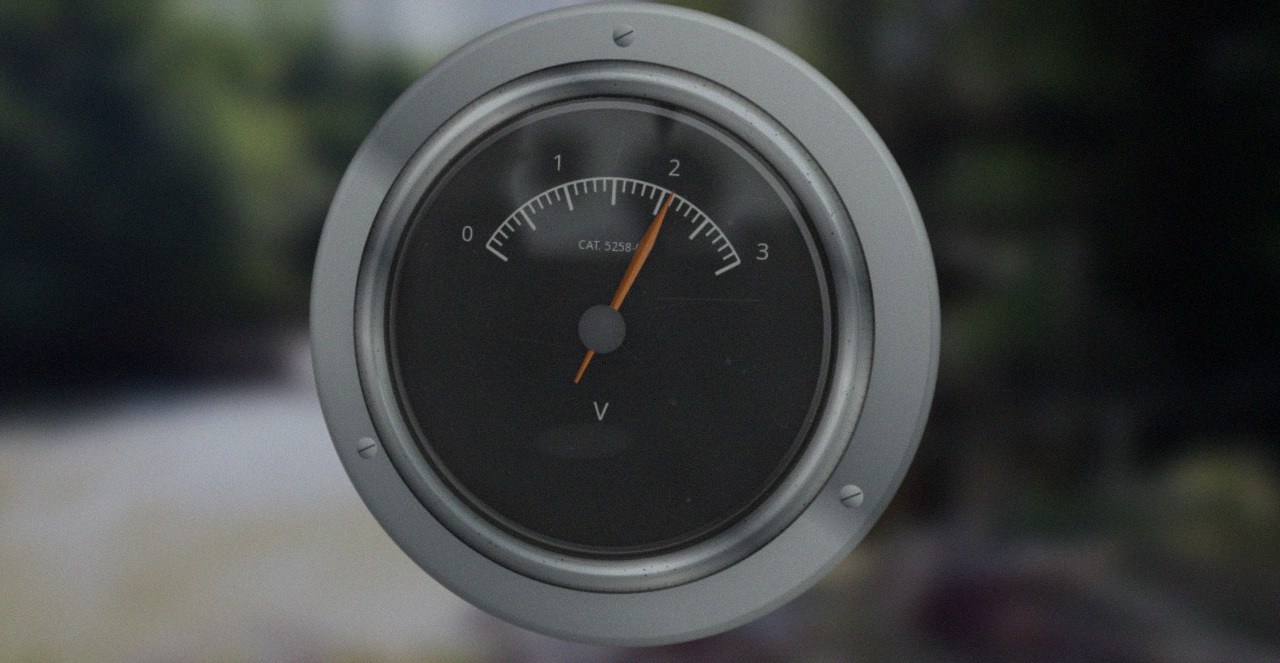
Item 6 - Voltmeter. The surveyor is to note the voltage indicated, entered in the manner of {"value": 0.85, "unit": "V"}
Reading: {"value": 2.1, "unit": "V"}
